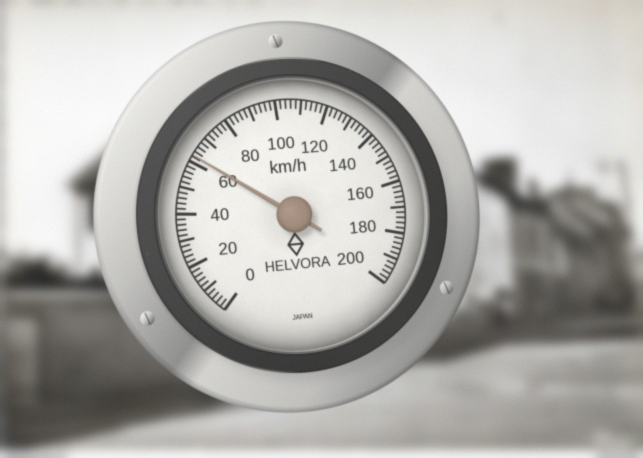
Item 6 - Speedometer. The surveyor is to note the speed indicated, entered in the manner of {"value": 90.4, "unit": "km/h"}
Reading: {"value": 62, "unit": "km/h"}
